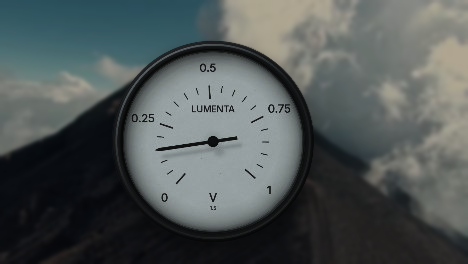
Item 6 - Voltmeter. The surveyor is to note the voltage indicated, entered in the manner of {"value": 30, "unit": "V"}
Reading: {"value": 0.15, "unit": "V"}
